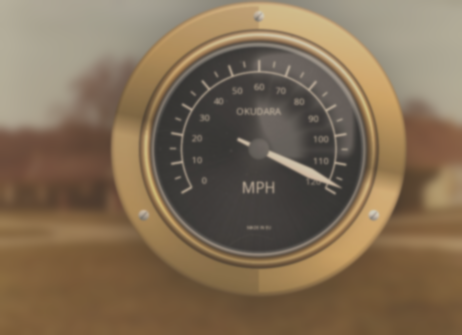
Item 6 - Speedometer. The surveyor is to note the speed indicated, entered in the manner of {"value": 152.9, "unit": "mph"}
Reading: {"value": 117.5, "unit": "mph"}
